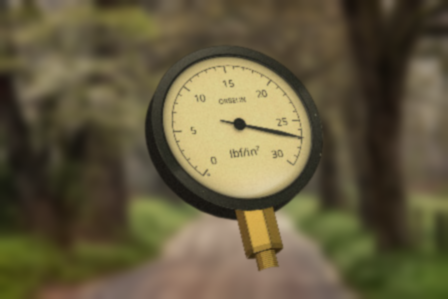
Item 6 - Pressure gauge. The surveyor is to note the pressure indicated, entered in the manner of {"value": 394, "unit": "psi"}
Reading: {"value": 27, "unit": "psi"}
